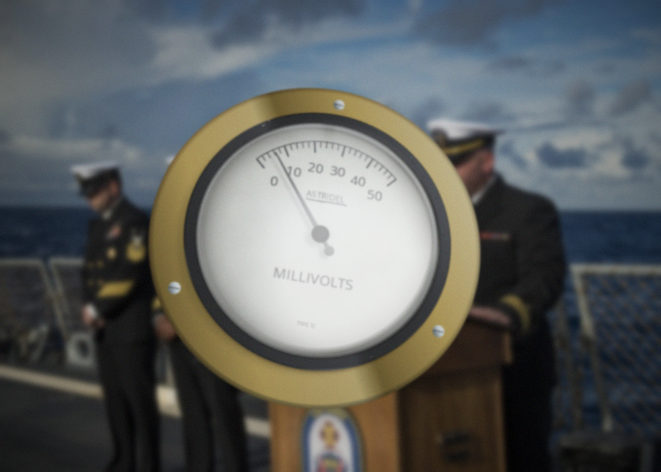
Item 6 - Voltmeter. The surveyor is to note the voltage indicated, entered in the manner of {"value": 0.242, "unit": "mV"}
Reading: {"value": 6, "unit": "mV"}
